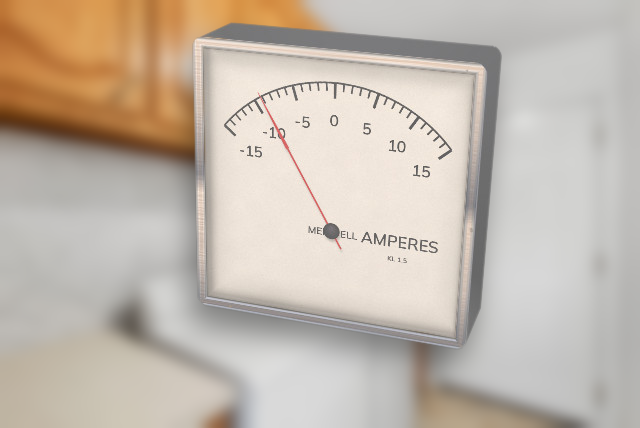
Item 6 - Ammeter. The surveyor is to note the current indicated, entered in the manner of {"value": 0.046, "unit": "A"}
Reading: {"value": -9, "unit": "A"}
